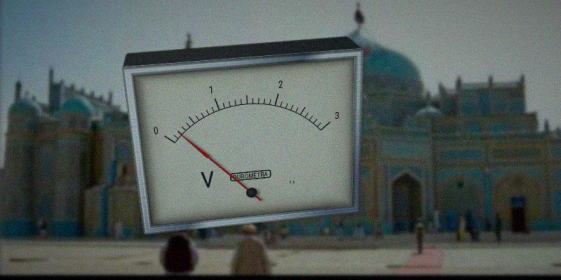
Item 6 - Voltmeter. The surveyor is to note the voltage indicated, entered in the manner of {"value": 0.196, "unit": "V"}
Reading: {"value": 0.2, "unit": "V"}
